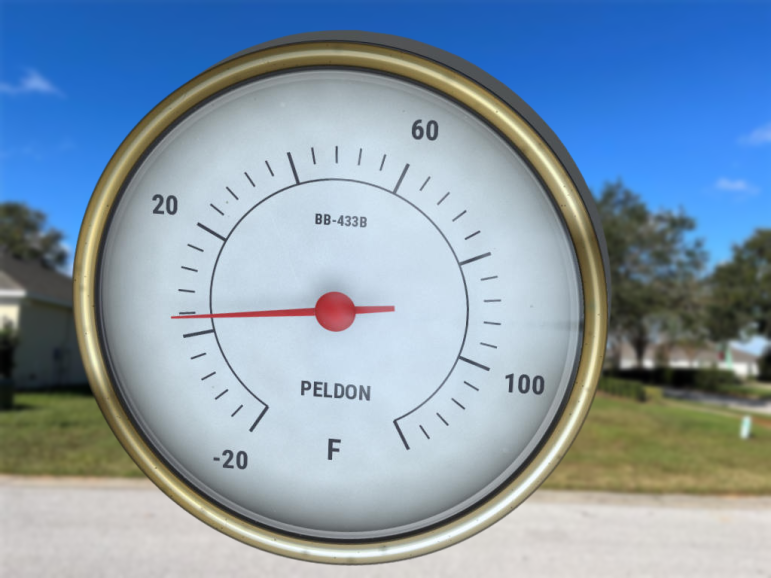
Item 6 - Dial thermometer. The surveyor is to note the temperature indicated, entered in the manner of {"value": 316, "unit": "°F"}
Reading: {"value": 4, "unit": "°F"}
